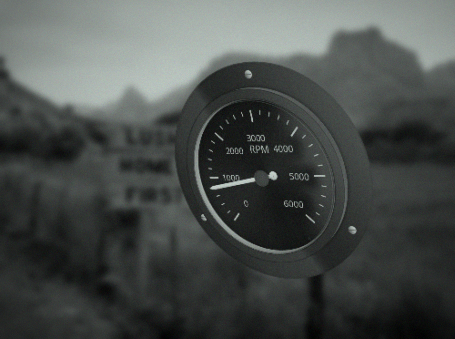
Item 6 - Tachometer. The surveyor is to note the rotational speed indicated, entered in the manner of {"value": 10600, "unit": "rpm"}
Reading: {"value": 800, "unit": "rpm"}
